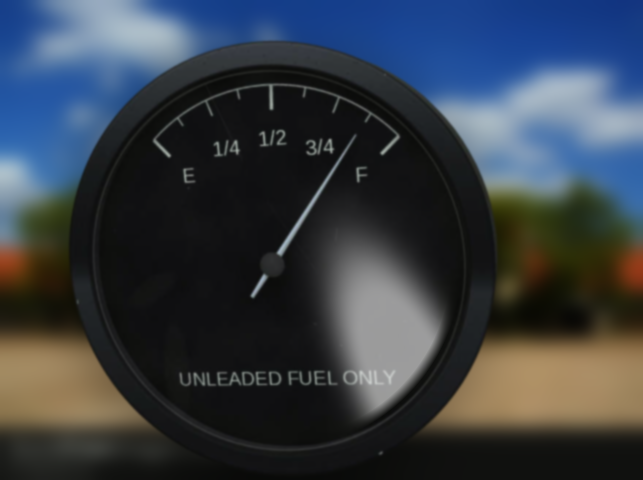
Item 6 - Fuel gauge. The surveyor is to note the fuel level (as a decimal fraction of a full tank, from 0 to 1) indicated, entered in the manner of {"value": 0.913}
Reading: {"value": 0.875}
